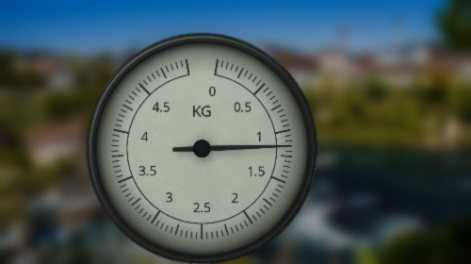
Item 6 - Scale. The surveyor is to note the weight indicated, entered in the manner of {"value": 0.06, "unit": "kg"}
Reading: {"value": 1.15, "unit": "kg"}
